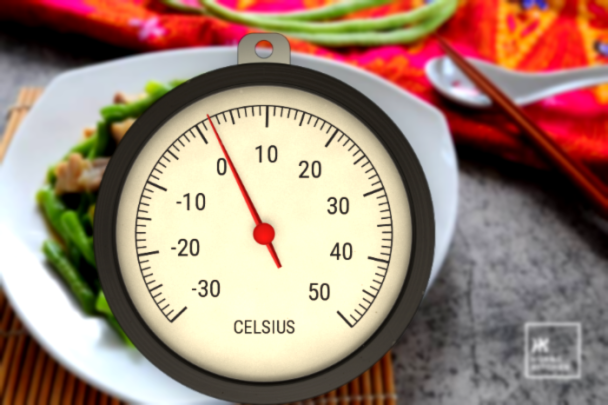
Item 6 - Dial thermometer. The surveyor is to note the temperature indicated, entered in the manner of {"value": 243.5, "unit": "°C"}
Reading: {"value": 2, "unit": "°C"}
